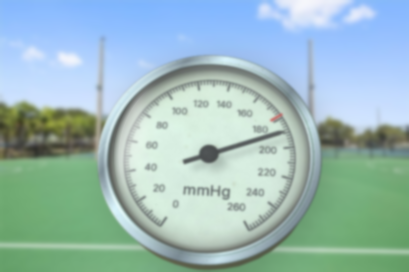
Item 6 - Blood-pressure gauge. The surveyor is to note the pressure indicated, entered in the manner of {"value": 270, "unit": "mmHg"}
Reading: {"value": 190, "unit": "mmHg"}
